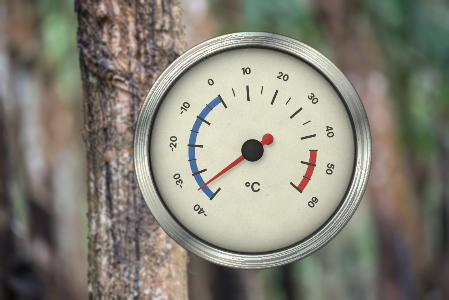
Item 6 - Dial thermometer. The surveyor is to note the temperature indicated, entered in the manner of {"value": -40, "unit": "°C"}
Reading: {"value": -35, "unit": "°C"}
